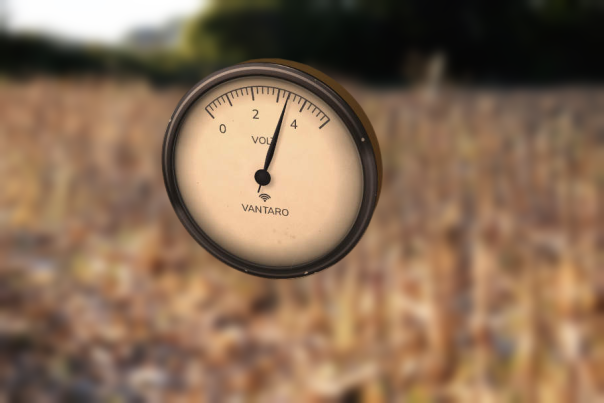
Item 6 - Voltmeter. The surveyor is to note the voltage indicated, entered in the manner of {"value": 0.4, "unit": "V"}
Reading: {"value": 3.4, "unit": "V"}
